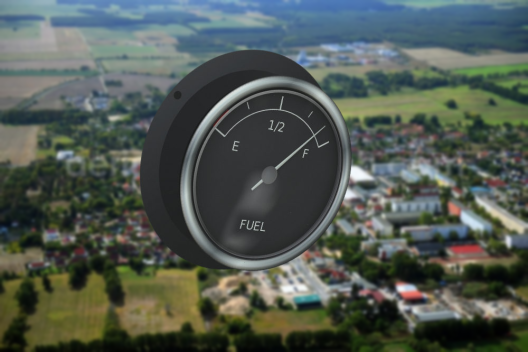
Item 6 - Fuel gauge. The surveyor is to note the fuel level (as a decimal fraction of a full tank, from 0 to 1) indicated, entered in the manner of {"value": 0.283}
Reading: {"value": 0.875}
